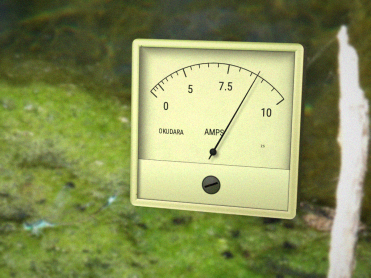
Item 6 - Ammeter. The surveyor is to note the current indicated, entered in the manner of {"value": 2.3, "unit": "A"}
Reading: {"value": 8.75, "unit": "A"}
